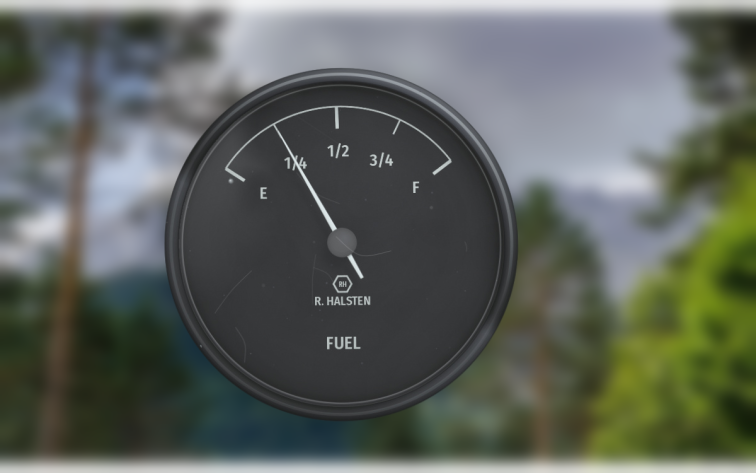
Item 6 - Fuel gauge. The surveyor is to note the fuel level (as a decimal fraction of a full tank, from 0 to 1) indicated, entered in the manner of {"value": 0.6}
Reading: {"value": 0.25}
